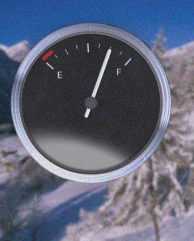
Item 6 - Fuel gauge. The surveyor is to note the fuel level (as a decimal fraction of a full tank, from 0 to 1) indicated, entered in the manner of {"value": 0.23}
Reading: {"value": 0.75}
